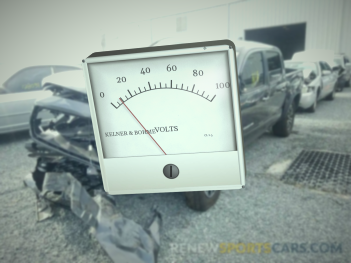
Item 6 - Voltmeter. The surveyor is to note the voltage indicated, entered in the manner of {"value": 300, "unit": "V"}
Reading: {"value": 10, "unit": "V"}
